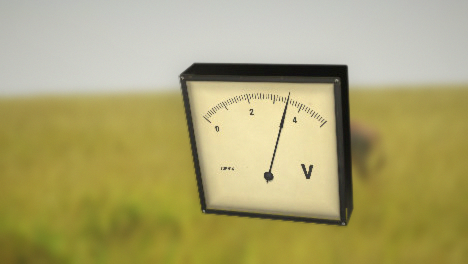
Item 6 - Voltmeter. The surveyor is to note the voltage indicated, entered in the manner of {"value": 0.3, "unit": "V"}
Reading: {"value": 3.5, "unit": "V"}
